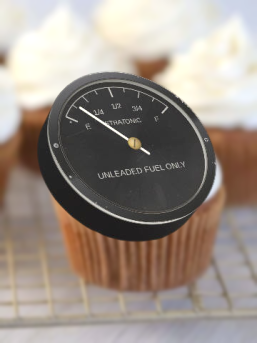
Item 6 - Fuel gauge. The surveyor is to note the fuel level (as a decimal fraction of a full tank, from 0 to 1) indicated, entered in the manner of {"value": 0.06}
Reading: {"value": 0.125}
